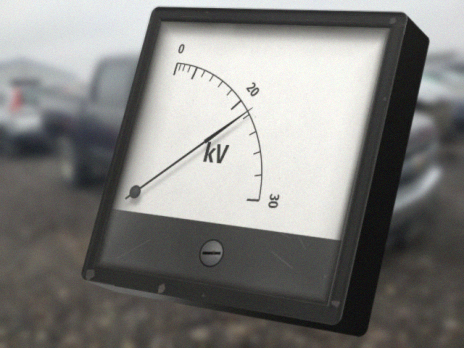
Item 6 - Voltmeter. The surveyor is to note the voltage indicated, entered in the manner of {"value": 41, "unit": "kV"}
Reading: {"value": 22, "unit": "kV"}
